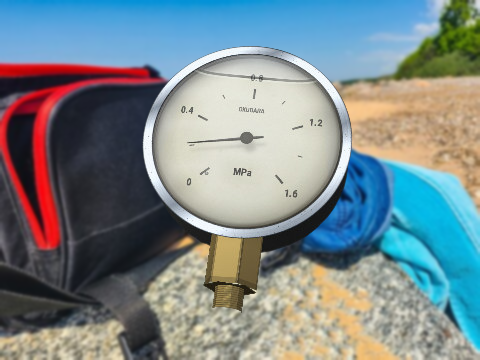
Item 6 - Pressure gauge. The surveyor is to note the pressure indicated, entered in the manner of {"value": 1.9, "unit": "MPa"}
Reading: {"value": 0.2, "unit": "MPa"}
